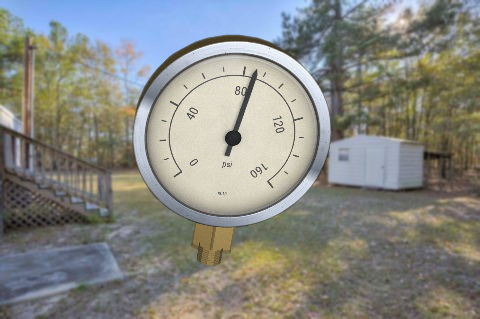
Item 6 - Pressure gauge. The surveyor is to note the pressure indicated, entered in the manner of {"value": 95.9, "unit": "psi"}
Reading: {"value": 85, "unit": "psi"}
